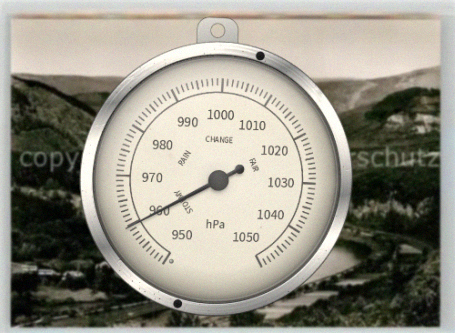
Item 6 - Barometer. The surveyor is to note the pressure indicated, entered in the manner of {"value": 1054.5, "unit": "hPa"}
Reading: {"value": 960, "unit": "hPa"}
